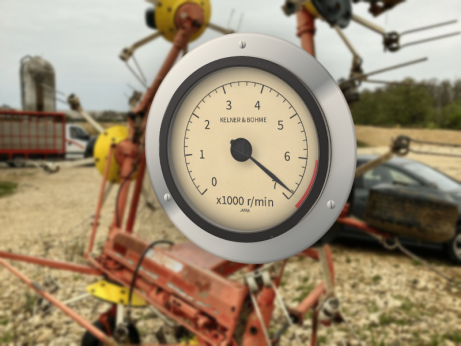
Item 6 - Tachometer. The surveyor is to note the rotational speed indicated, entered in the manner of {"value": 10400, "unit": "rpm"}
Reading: {"value": 6800, "unit": "rpm"}
